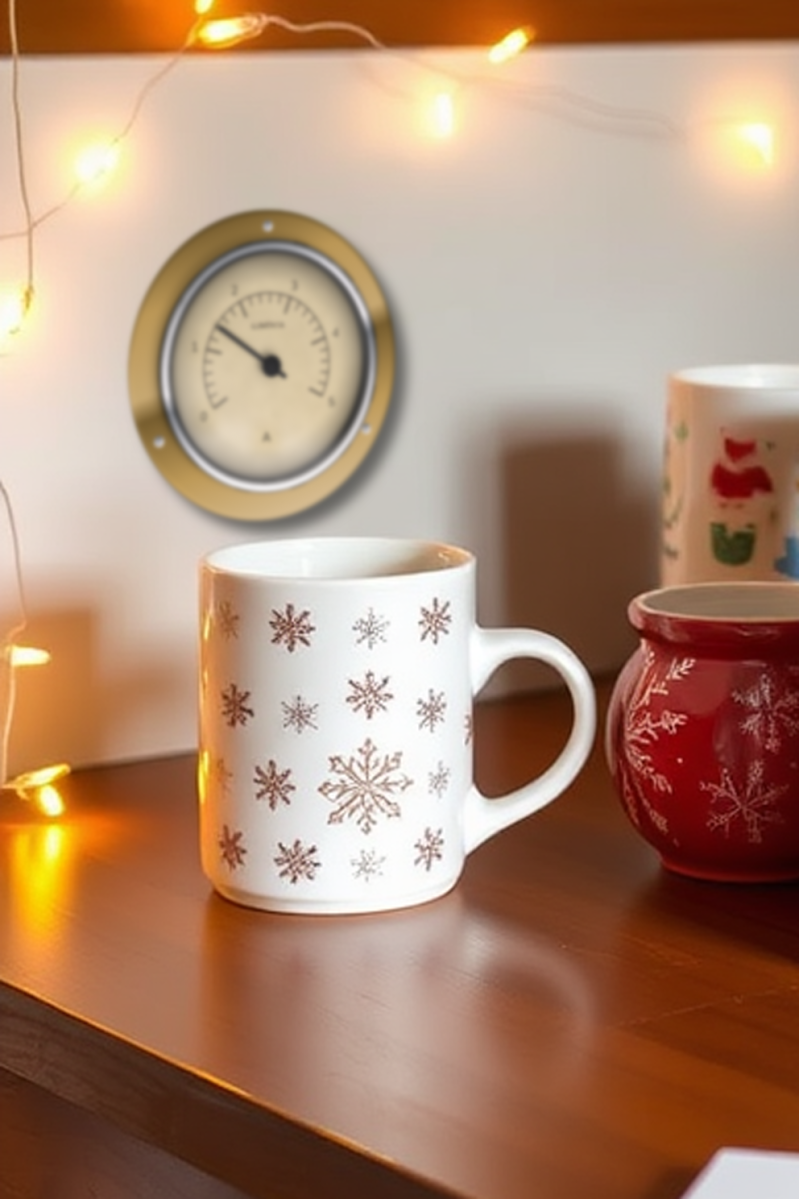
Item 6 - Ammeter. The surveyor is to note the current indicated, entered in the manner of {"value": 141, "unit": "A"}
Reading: {"value": 1.4, "unit": "A"}
